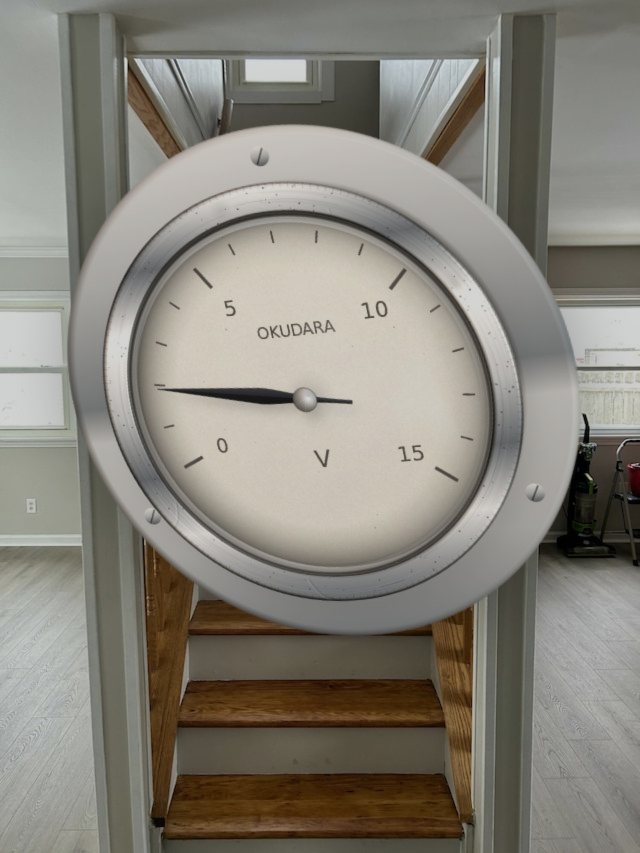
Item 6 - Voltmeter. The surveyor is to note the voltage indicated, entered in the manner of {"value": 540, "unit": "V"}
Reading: {"value": 2, "unit": "V"}
